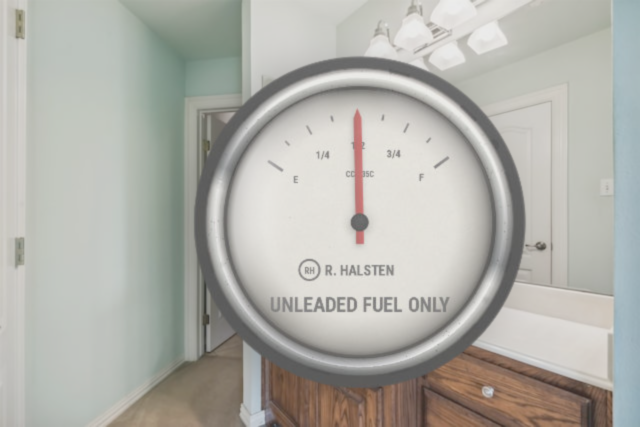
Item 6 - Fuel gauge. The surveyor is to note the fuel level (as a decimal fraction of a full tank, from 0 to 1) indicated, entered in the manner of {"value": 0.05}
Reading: {"value": 0.5}
